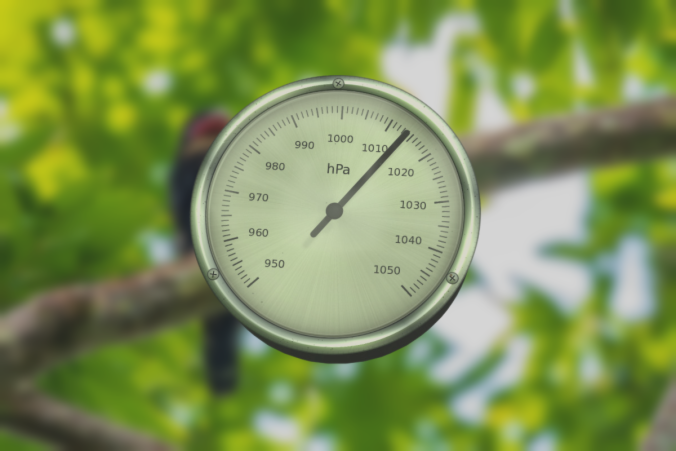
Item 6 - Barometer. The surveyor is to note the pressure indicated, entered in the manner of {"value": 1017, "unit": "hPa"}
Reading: {"value": 1014, "unit": "hPa"}
